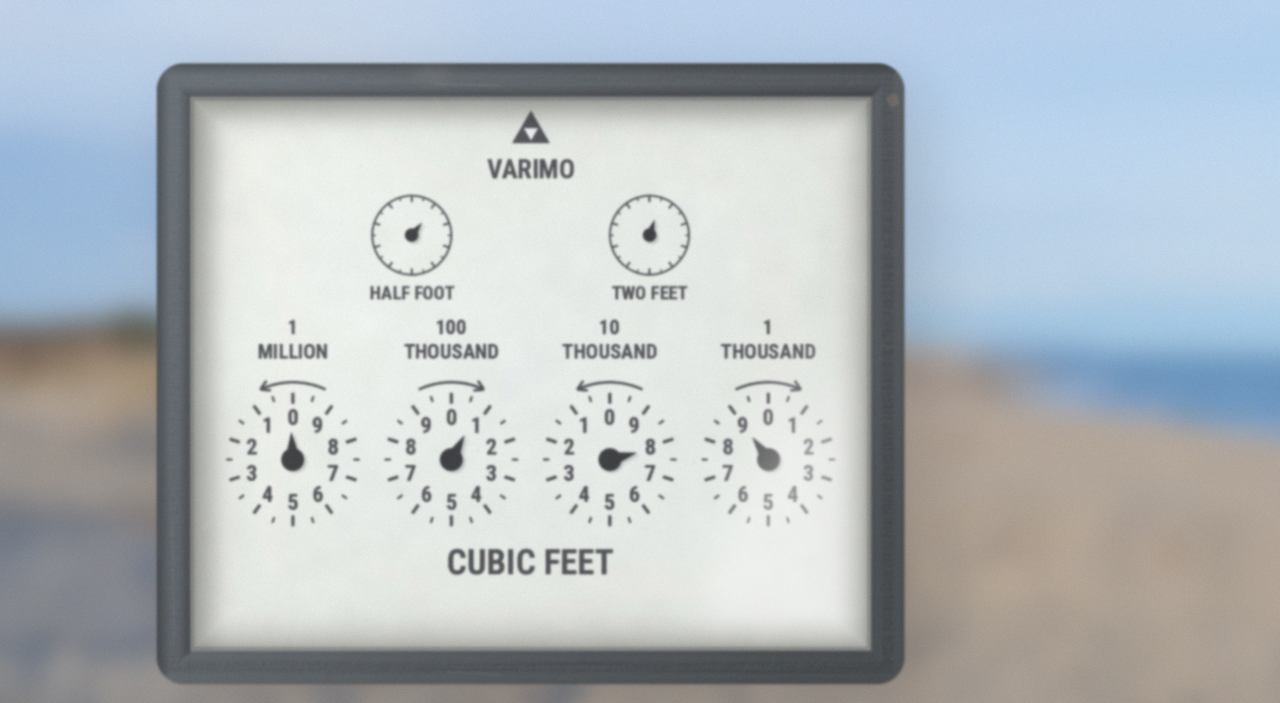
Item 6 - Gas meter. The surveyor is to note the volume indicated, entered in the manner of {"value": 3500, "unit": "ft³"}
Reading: {"value": 7900, "unit": "ft³"}
